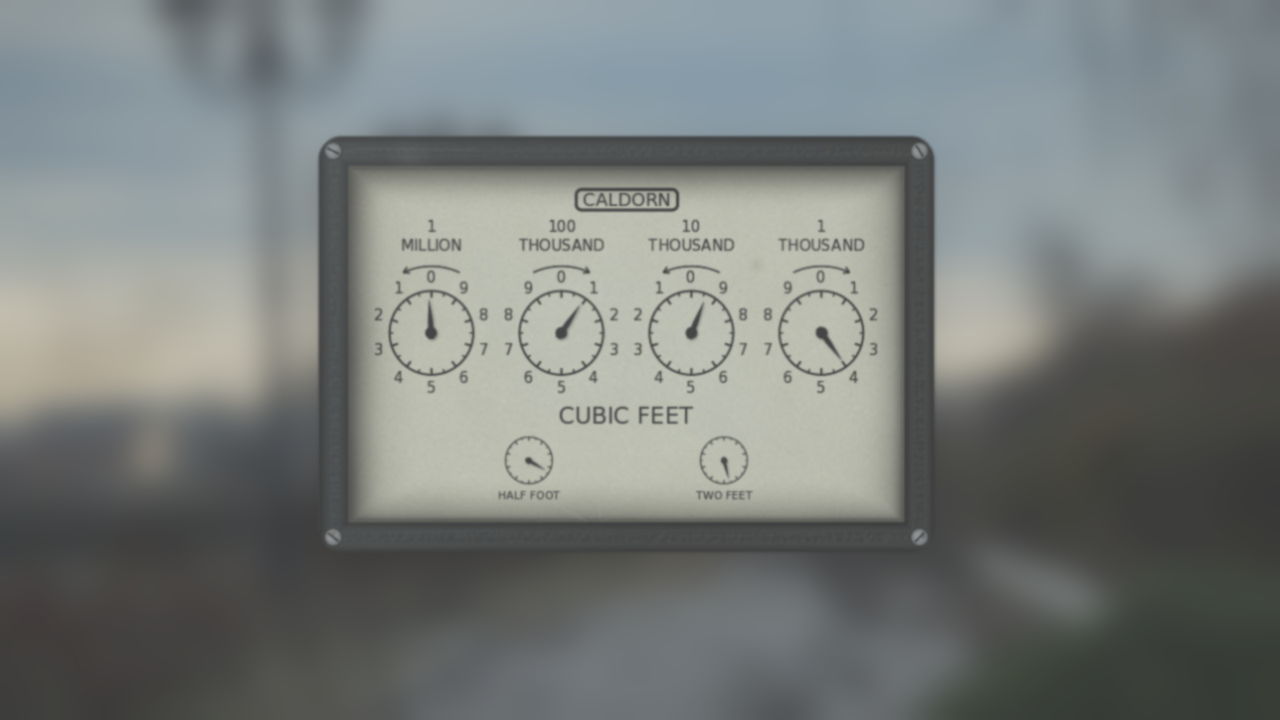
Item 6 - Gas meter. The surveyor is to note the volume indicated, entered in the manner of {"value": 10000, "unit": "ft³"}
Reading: {"value": 9400, "unit": "ft³"}
